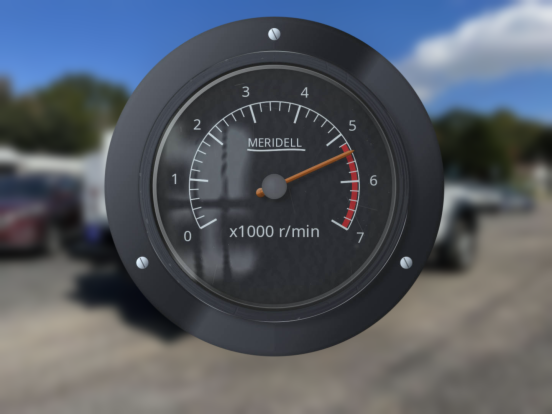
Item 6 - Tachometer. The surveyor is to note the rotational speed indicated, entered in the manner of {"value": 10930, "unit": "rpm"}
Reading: {"value": 5400, "unit": "rpm"}
